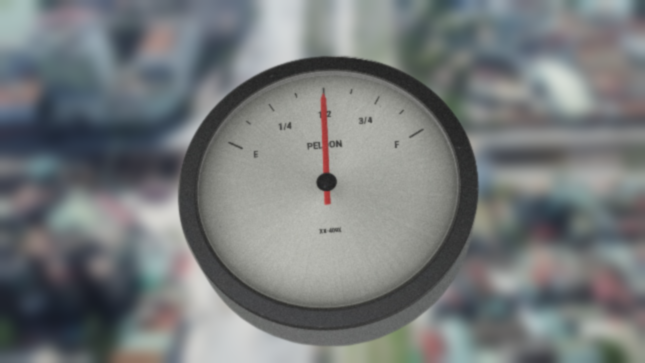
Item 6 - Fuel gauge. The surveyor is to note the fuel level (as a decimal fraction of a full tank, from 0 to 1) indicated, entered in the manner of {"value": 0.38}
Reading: {"value": 0.5}
